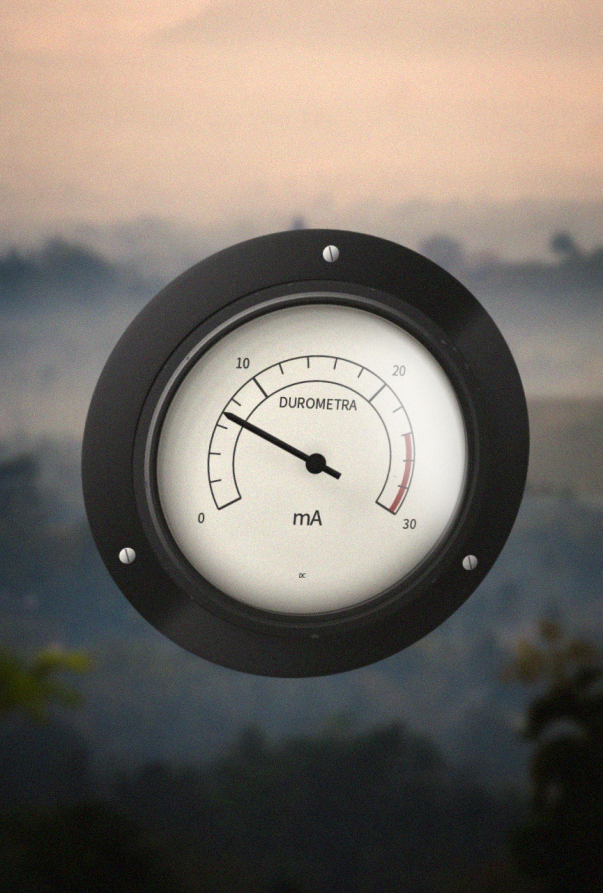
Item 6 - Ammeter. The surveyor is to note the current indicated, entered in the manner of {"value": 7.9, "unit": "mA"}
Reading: {"value": 7, "unit": "mA"}
